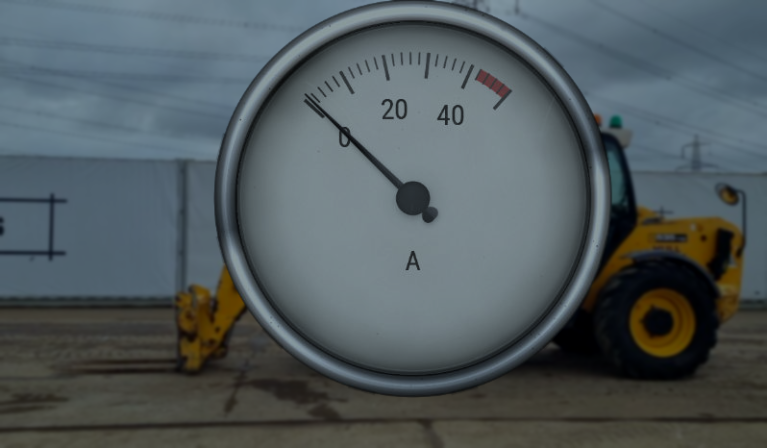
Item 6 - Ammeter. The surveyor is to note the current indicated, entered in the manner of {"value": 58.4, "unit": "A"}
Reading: {"value": 1, "unit": "A"}
